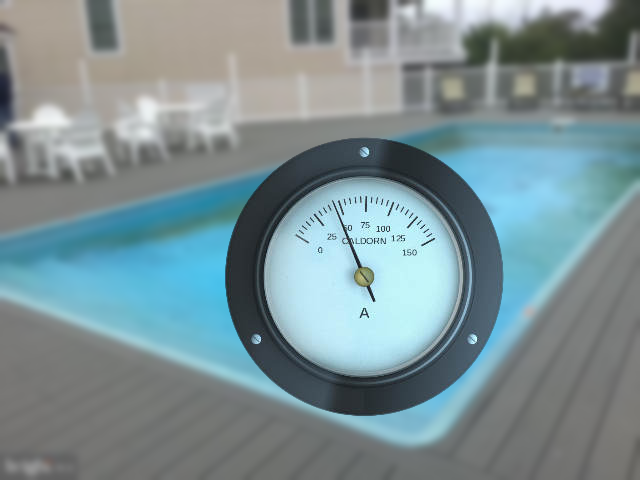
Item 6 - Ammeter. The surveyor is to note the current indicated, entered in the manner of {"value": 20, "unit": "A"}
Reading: {"value": 45, "unit": "A"}
